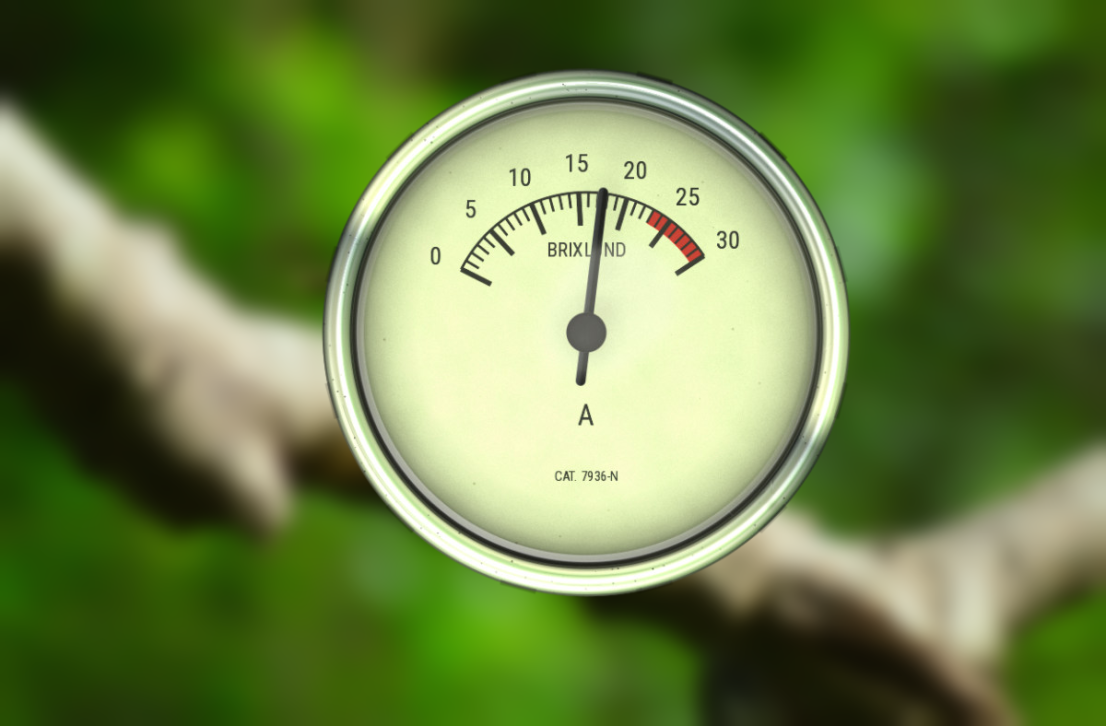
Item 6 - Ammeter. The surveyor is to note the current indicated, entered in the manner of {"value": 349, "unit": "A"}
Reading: {"value": 17.5, "unit": "A"}
